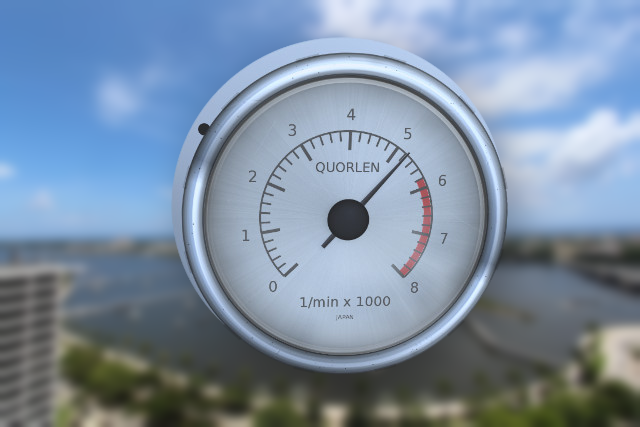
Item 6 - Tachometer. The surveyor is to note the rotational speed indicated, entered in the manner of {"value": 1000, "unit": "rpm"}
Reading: {"value": 5200, "unit": "rpm"}
